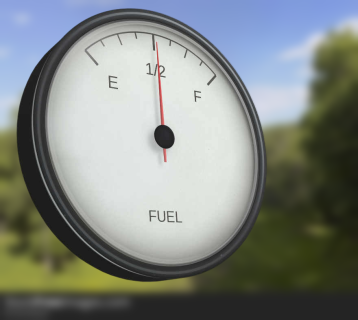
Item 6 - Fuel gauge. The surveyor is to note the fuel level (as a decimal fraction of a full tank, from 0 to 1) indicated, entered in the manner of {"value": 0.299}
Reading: {"value": 0.5}
